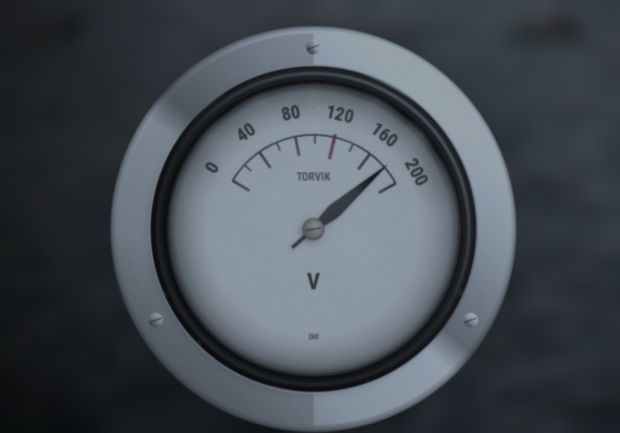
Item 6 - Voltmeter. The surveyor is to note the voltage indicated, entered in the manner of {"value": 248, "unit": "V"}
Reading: {"value": 180, "unit": "V"}
